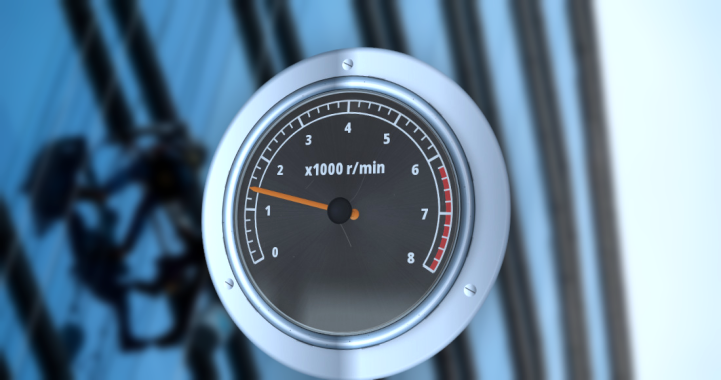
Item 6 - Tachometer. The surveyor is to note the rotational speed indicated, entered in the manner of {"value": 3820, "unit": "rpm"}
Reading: {"value": 1400, "unit": "rpm"}
